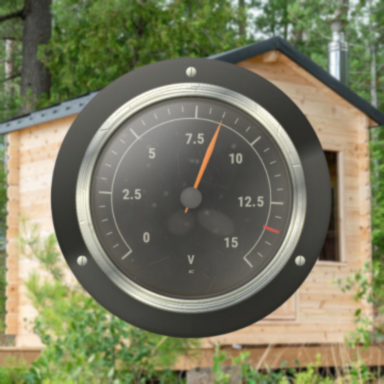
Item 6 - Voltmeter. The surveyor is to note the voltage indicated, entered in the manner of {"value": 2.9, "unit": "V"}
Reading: {"value": 8.5, "unit": "V"}
